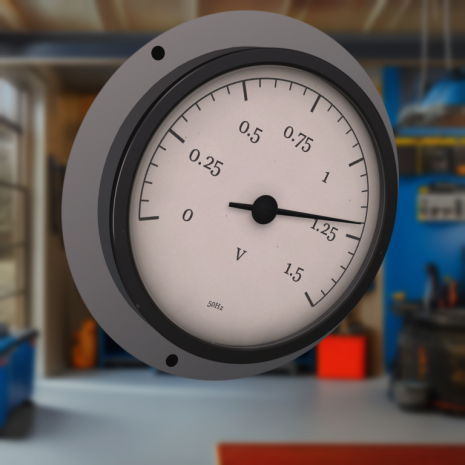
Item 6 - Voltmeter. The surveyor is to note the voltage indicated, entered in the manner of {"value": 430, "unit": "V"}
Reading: {"value": 1.2, "unit": "V"}
